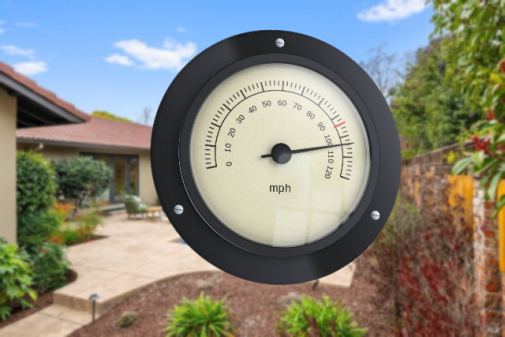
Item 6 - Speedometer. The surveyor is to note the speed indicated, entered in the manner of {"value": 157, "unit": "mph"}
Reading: {"value": 104, "unit": "mph"}
